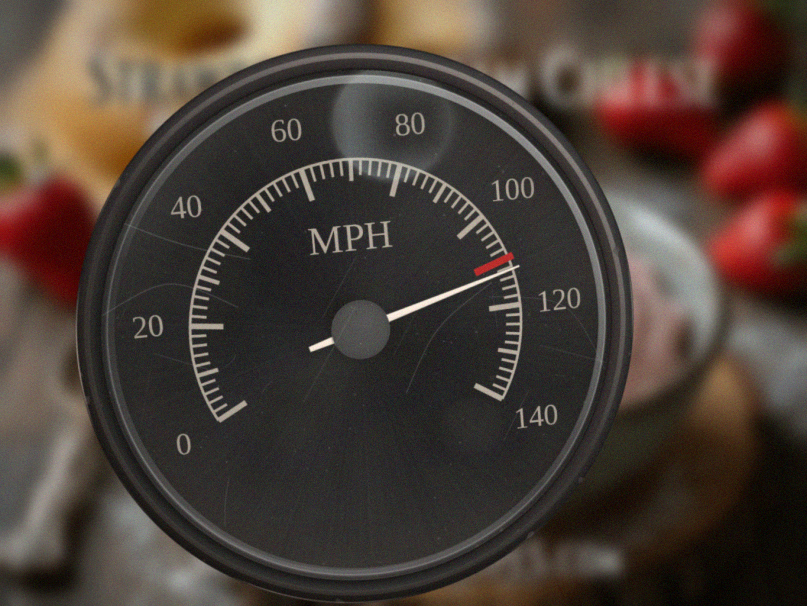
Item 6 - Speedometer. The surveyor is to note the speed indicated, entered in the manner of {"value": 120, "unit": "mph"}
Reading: {"value": 112, "unit": "mph"}
